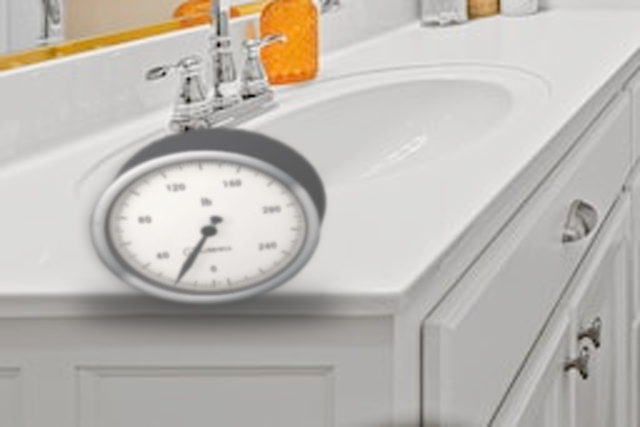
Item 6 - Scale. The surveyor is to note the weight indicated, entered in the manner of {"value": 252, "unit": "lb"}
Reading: {"value": 20, "unit": "lb"}
